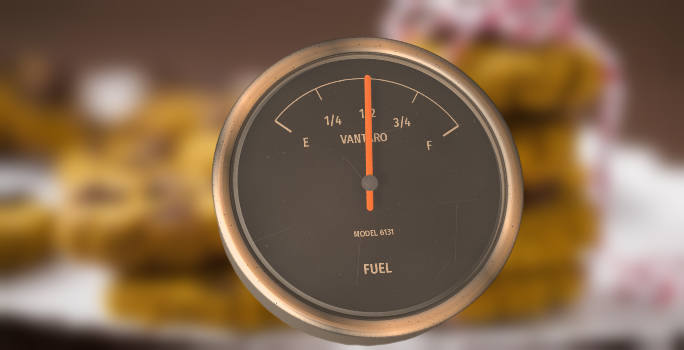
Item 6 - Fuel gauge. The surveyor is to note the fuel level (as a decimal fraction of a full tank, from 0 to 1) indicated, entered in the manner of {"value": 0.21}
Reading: {"value": 0.5}
